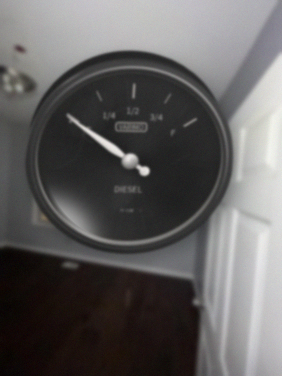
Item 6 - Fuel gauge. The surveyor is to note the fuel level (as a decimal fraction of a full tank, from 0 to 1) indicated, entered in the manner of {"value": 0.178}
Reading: {"value": 0}
